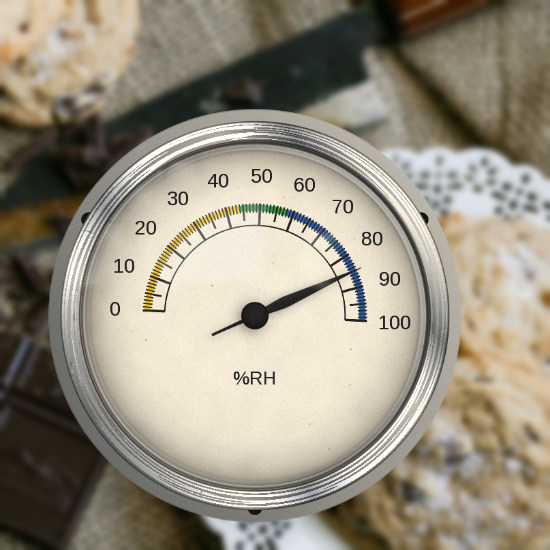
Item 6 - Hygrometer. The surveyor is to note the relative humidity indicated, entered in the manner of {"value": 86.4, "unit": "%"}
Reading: {"value": 85, "unit": "%"}
